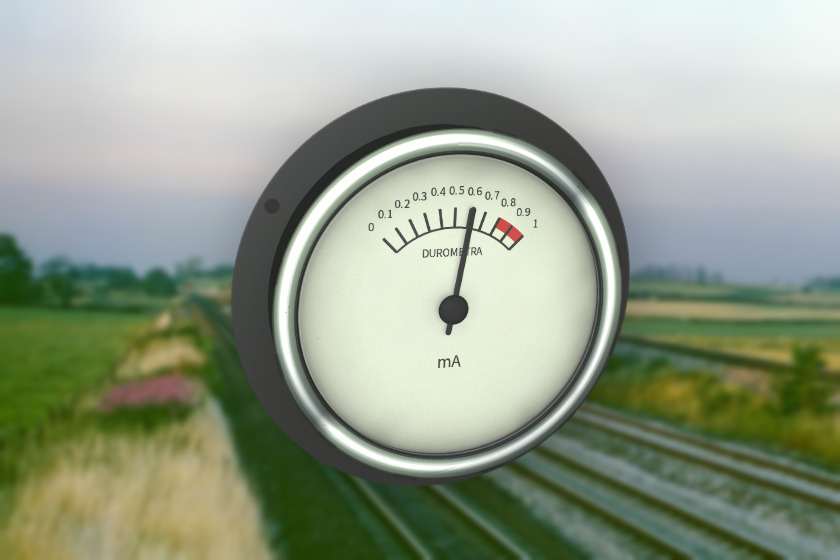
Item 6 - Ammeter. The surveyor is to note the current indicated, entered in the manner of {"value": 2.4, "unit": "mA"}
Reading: {"value": 0.6, "unit": "mA"}
